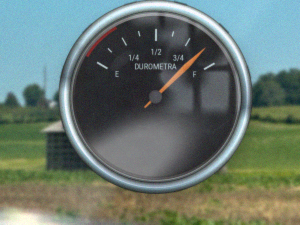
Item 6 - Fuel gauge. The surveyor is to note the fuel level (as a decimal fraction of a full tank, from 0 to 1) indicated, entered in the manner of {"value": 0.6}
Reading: {"value": 0.875}
